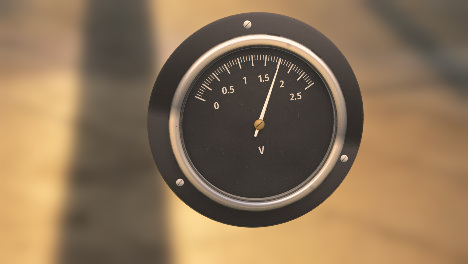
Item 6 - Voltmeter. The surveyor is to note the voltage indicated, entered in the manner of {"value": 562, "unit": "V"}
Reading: {"value": 1.75, "unit": "V"}
